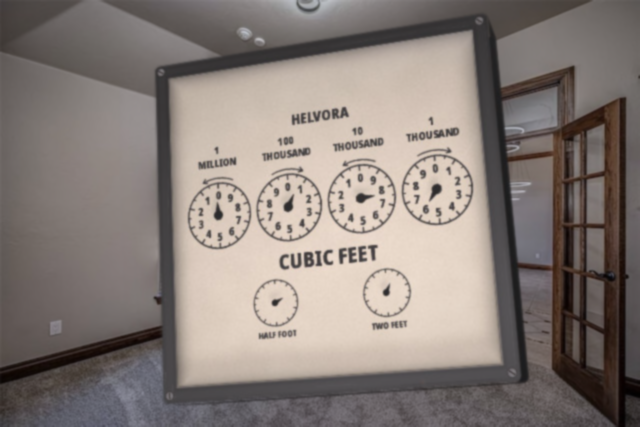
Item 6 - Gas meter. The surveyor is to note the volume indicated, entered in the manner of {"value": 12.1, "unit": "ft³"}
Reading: {"value": 7600, "unit": "ft³"}
